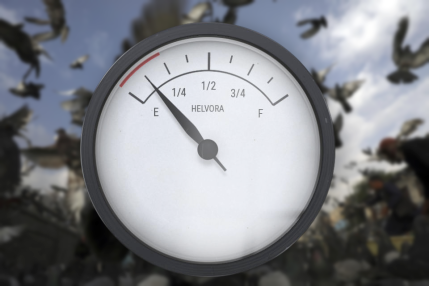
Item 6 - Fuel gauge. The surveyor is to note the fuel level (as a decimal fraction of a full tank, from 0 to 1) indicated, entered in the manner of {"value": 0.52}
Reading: {"value": 0.125}
